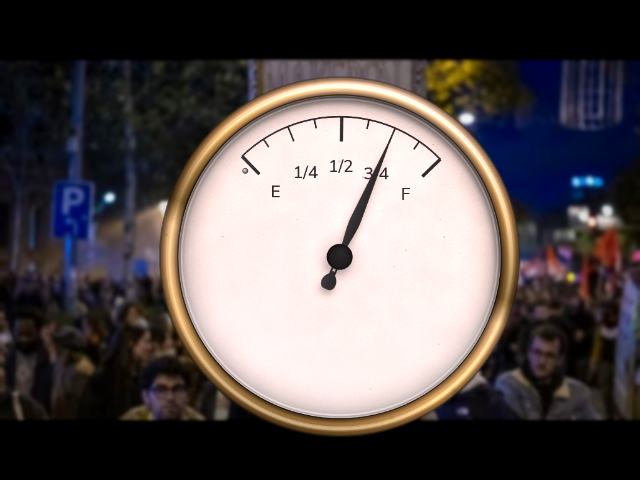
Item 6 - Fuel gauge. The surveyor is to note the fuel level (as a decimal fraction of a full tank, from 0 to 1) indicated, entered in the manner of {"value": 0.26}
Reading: {"value": 0.75}
